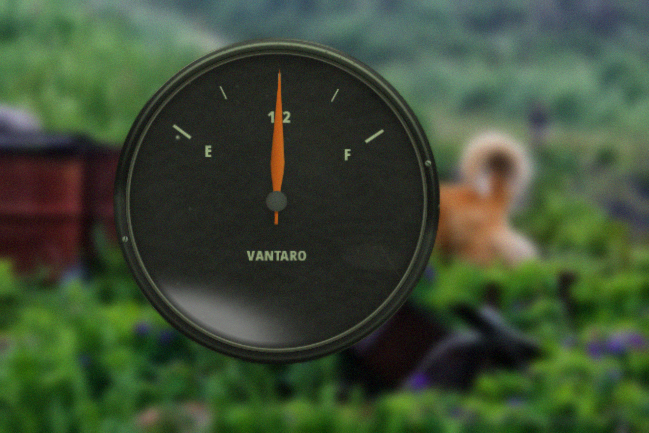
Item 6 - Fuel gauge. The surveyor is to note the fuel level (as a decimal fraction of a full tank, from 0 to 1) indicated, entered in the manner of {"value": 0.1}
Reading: {"value": 0.5}
